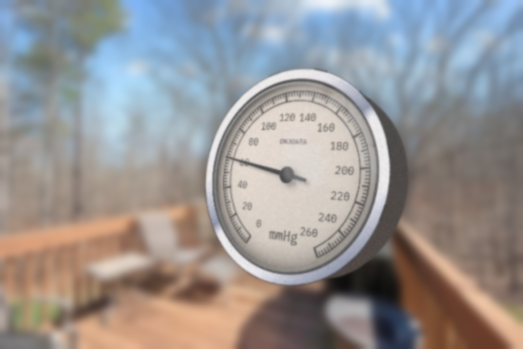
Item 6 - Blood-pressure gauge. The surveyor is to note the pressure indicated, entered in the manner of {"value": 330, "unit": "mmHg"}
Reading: {"value": 60, "unit": "mmHg"}
